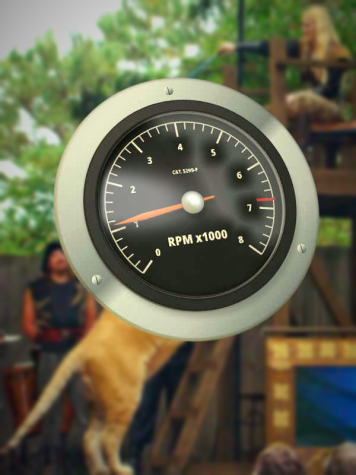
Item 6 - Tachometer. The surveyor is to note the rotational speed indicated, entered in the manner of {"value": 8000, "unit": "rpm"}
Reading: {"value": 1100, "unit": "rpm"}
